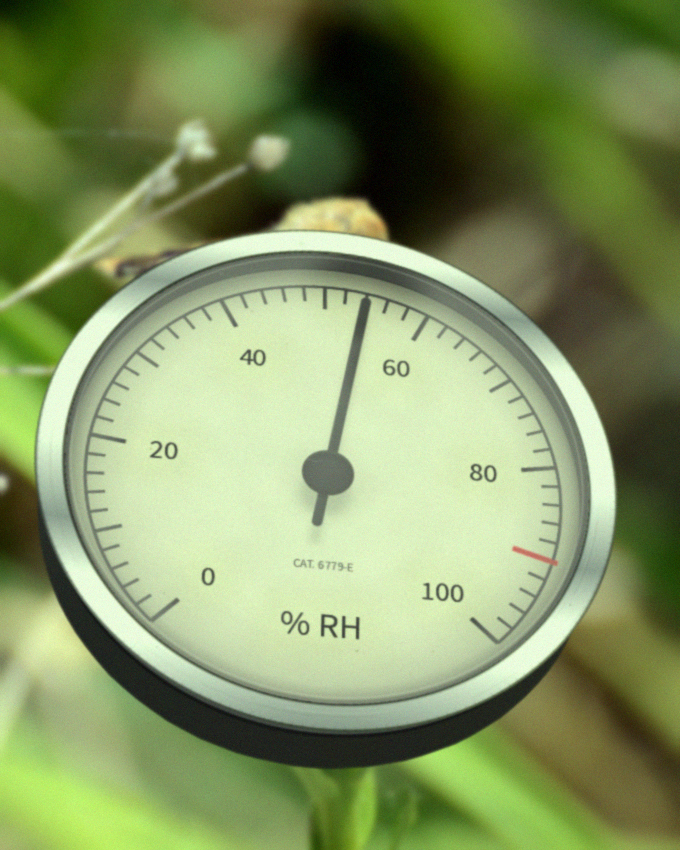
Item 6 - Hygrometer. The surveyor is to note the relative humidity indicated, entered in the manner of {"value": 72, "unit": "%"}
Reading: {"value": 54, "unit": "%"}
